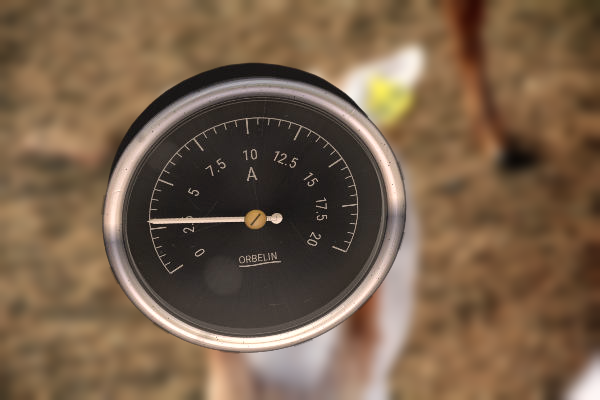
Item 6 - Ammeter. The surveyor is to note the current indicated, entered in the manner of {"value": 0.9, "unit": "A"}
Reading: {"value": 3, "unit": "A"}
